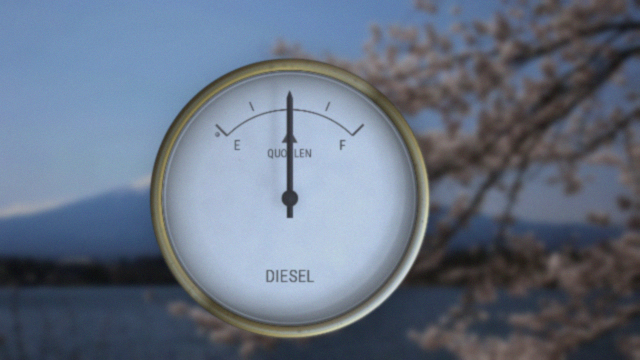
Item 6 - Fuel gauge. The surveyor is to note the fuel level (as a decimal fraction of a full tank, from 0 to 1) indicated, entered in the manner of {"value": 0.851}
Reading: {"value": 0.5}
